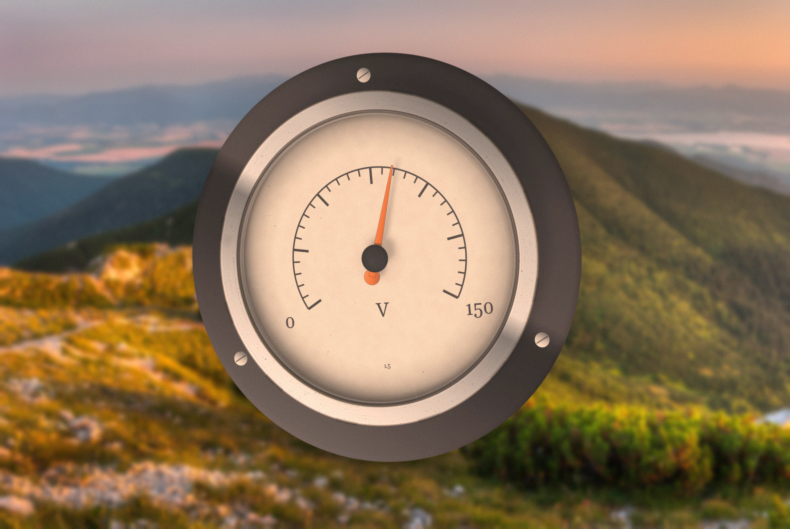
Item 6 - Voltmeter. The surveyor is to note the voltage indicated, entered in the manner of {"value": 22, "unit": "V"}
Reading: {"value": 85, "unit": "V"}
